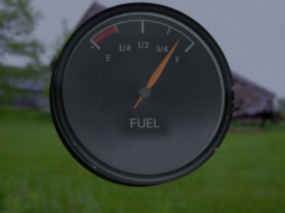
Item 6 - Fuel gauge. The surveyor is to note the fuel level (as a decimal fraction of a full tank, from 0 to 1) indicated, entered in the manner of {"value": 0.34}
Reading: {"value": 0.875}
